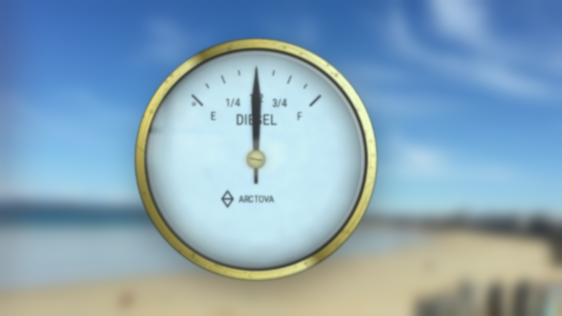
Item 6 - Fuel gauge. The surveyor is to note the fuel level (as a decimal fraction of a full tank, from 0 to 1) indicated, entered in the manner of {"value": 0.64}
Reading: {"value": 0.5}
